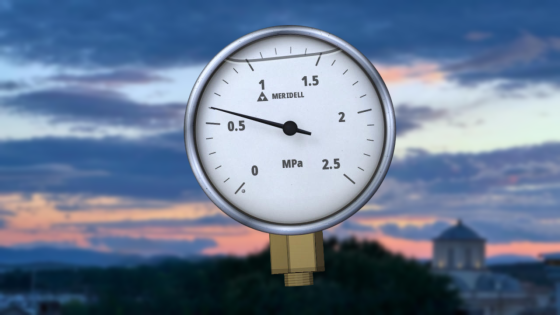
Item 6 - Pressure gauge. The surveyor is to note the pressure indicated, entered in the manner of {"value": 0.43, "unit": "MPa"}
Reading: {"value": 0.6, "unit": "MPa"}
